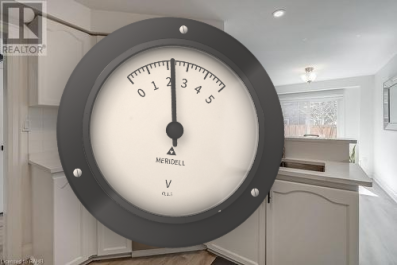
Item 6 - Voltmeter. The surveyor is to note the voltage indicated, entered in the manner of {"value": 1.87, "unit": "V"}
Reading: {"value": 2.2, "unit": "V"}
